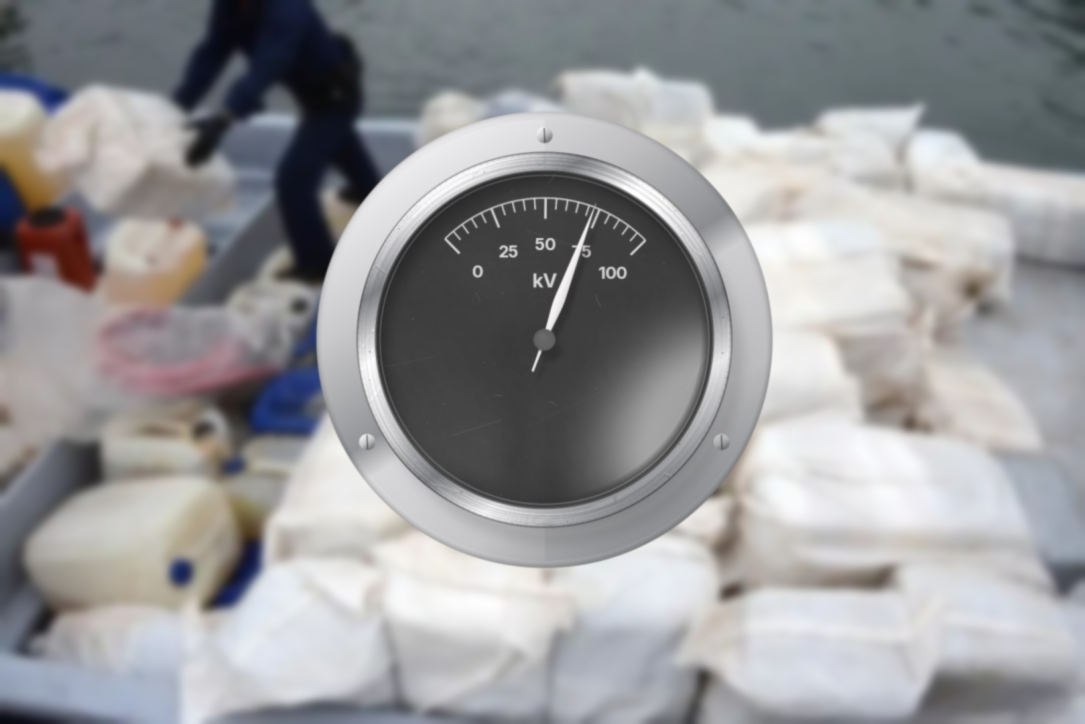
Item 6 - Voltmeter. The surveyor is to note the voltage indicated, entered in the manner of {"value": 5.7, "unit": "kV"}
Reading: {"value": 72.5, "unit": "kV"}
